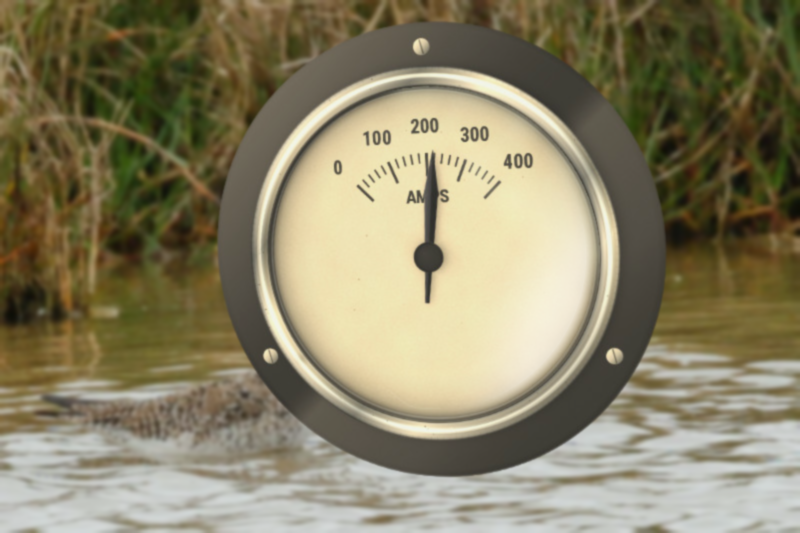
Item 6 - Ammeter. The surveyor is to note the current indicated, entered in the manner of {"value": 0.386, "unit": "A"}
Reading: {"value": 220, "unit": "A"}
